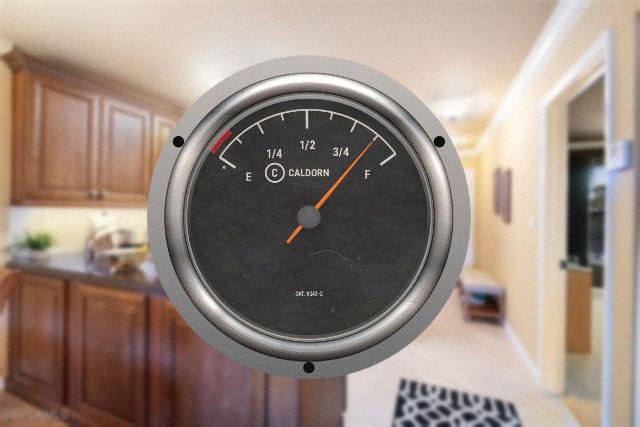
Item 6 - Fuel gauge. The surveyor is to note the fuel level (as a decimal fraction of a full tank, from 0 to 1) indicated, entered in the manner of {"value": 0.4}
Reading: {"value": 0.875}
